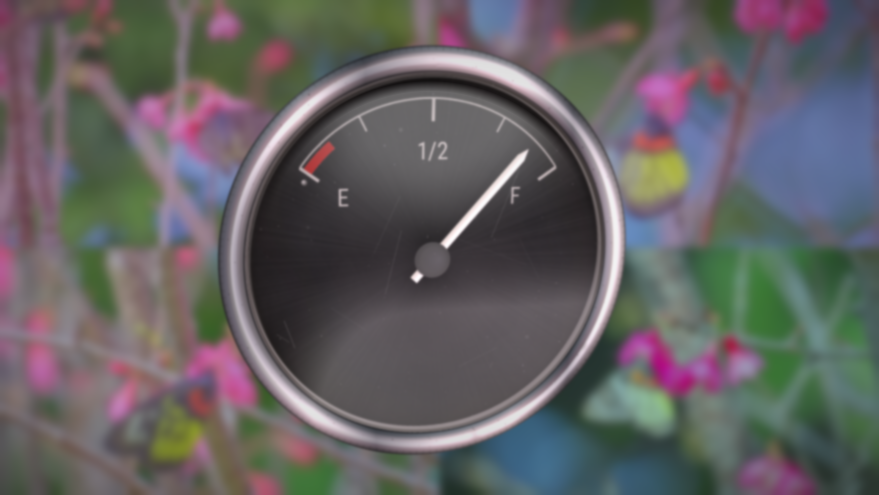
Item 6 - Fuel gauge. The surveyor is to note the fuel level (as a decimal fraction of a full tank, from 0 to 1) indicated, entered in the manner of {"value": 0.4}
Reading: {"value": 0.875}
